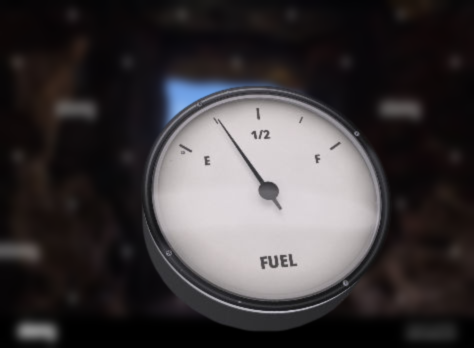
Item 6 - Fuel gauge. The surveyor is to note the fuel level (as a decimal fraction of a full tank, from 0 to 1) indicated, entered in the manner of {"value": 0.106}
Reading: {"value": 0.25}
